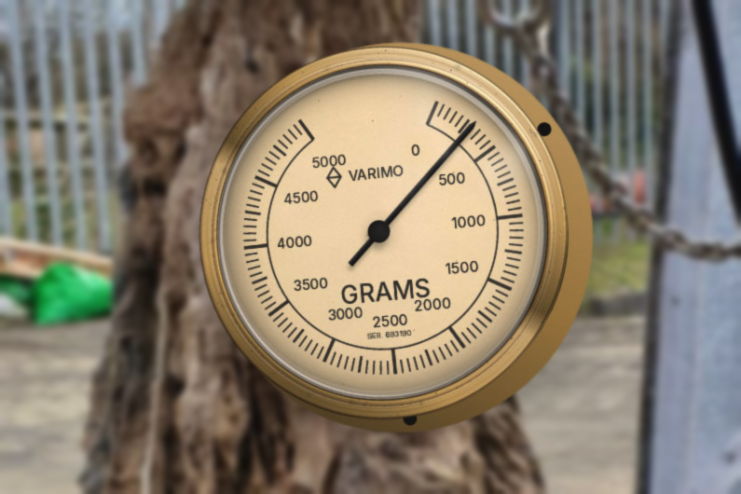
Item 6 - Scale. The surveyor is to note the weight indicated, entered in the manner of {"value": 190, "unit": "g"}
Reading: {"value": 300, "unit": "g"}
